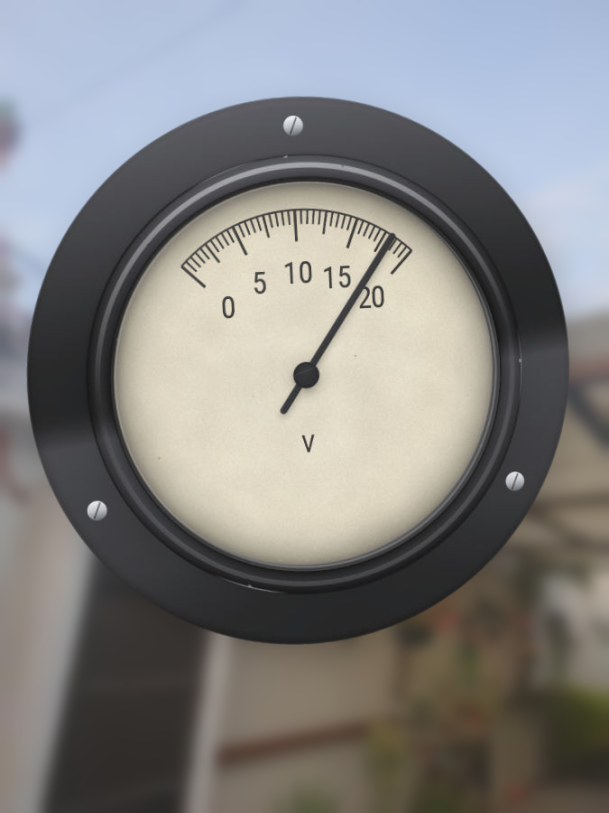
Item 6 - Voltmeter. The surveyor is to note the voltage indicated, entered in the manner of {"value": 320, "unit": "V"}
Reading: {"value": 18, "unit": "V"}
